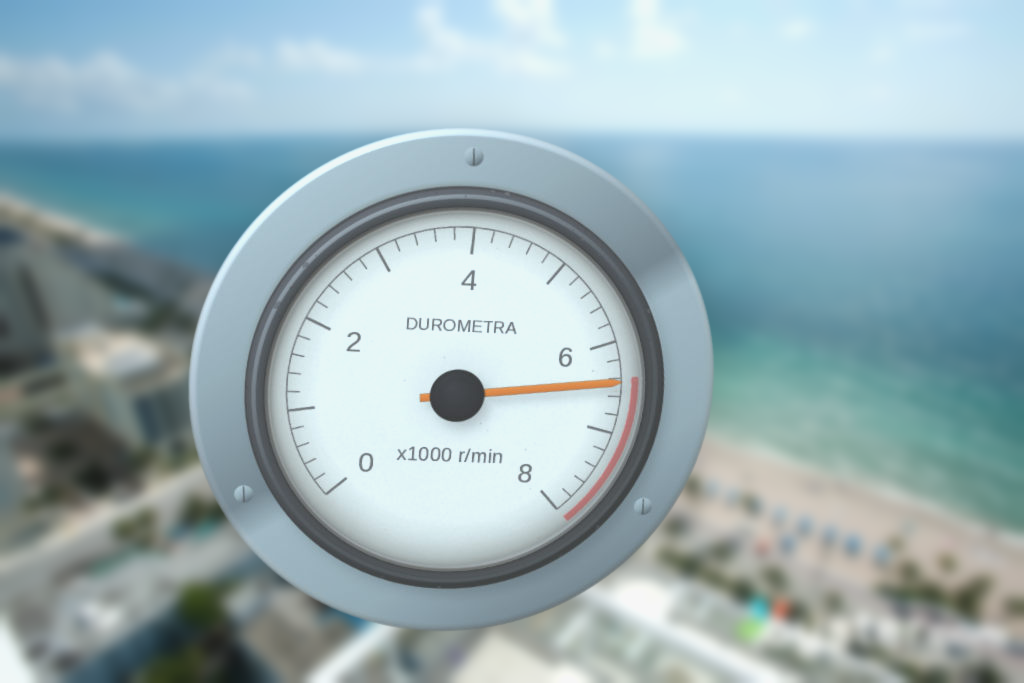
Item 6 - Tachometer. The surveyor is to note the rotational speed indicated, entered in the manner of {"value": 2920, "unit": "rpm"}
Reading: {"value": 6400, "unit": "rpm"}
